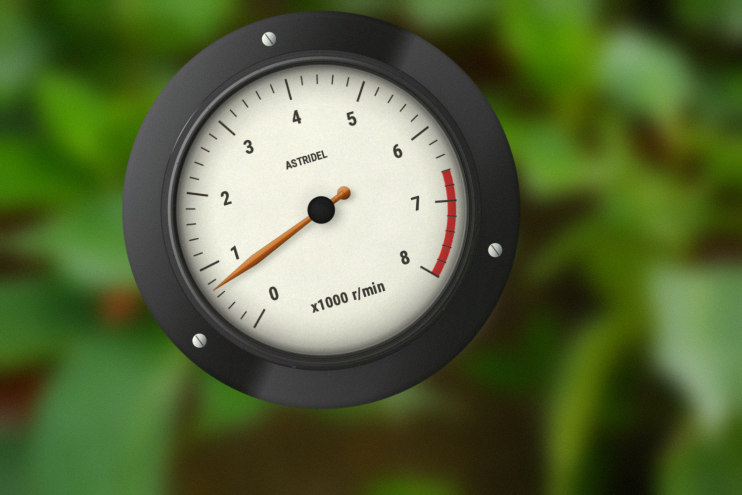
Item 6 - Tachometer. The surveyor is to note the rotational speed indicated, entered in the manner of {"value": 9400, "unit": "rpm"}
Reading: {"value": 700, "unit": "rpm"}
